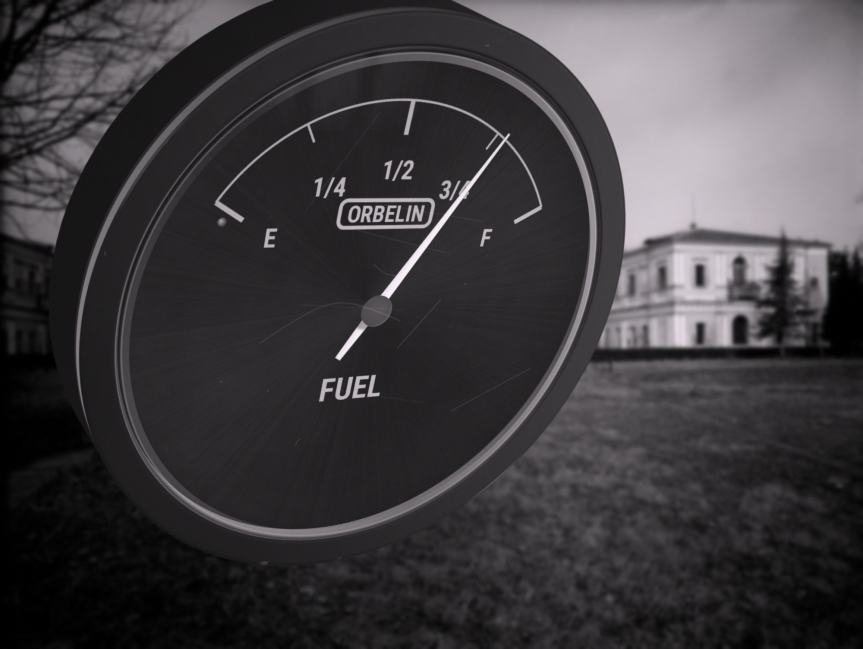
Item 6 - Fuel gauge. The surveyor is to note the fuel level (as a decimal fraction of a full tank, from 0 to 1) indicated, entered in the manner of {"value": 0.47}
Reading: {"value": 0.75}
